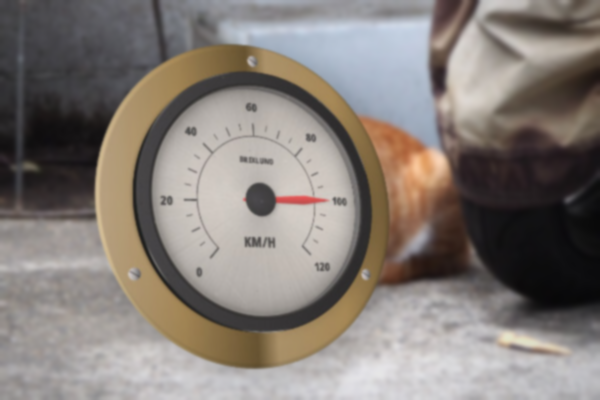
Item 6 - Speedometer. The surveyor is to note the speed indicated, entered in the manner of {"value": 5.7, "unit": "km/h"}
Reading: {"value": 100, "unit": "km/h"}
